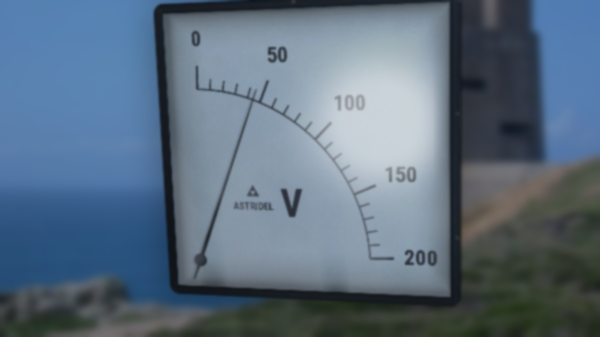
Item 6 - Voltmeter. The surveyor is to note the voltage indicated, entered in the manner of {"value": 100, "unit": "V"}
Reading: {"value": 45, "unit": "V"}
